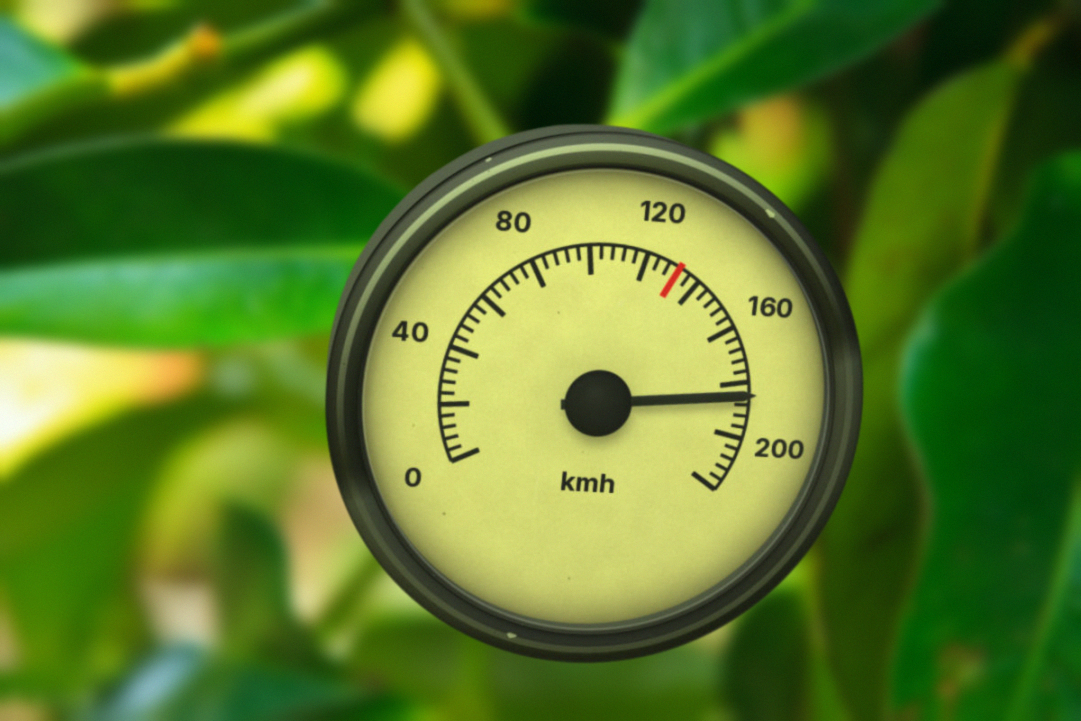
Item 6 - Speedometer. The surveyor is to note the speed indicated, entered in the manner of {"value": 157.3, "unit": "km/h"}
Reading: {"value": 184, "unit": "km/h"}
